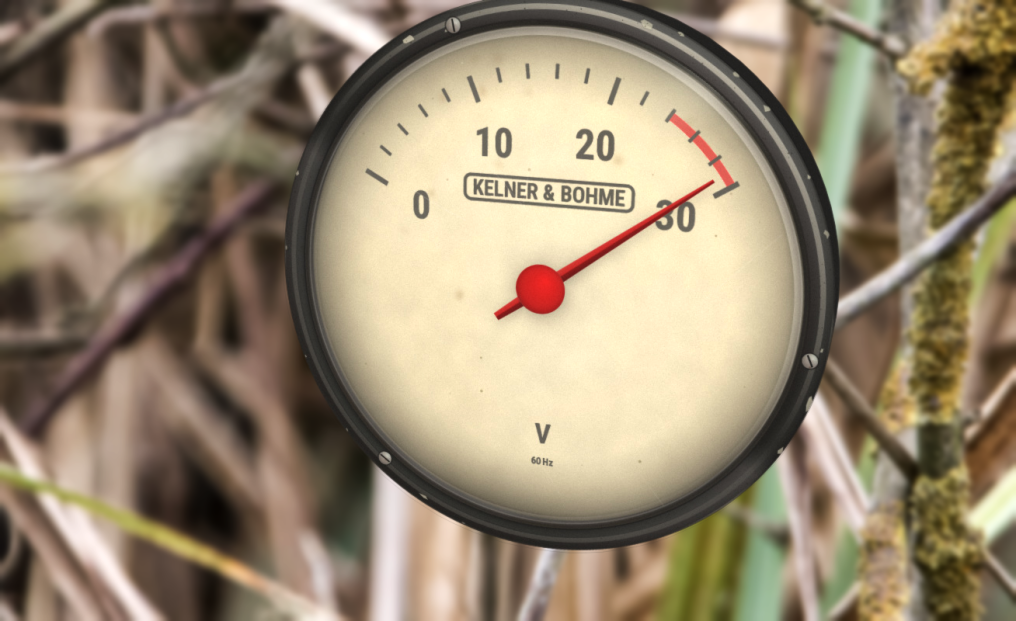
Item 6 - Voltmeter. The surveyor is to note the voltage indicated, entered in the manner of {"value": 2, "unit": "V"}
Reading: {"value": 29, "unit": "V"}
